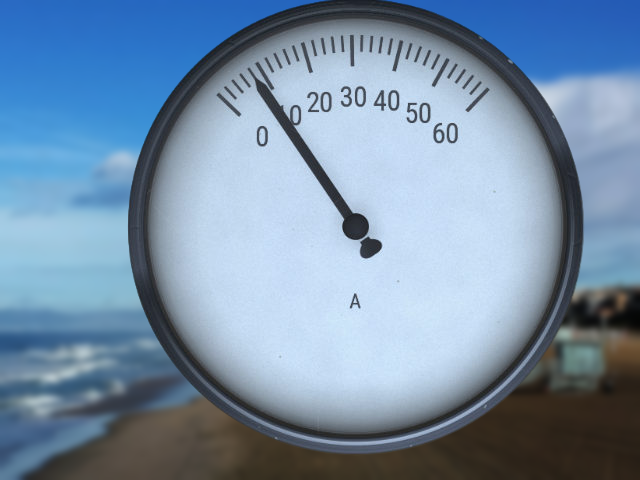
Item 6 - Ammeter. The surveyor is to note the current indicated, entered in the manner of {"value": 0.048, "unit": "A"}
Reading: {"value": 8, "unit": "A"}
